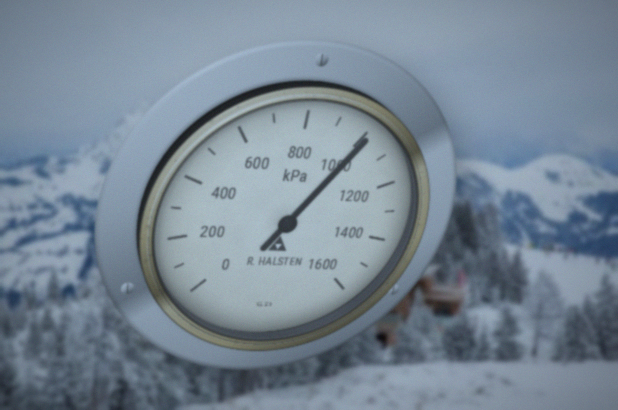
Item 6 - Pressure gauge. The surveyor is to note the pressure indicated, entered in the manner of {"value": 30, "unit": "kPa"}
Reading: {"value": 1000, "unit": "kPa"}
